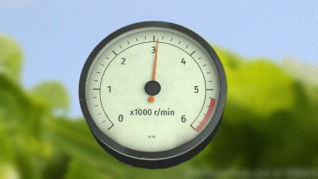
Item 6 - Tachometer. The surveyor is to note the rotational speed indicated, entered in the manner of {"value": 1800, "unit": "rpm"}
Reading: {"value": 3100, "unit": "rpm"}
